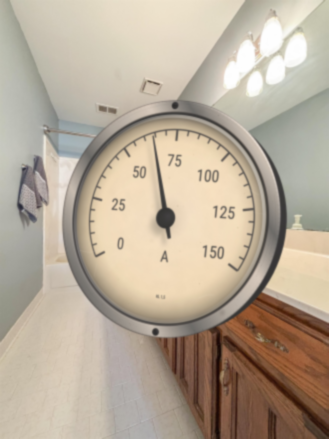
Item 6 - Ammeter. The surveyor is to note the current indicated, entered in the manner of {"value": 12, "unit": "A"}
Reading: {"value": 65, "unit": "A"}
